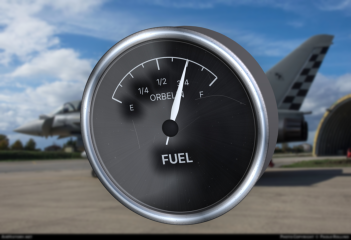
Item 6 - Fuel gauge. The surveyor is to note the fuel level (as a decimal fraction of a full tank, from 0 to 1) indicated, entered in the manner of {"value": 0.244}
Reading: {"value": 0.75}
